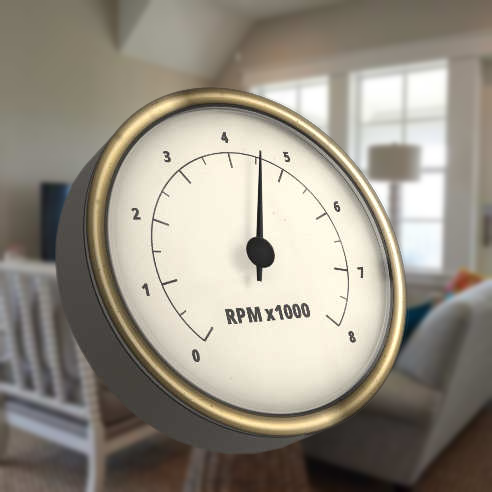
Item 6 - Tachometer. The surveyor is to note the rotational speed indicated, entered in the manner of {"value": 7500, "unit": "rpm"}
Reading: {"value": 4500, "unit": "rpm"}
